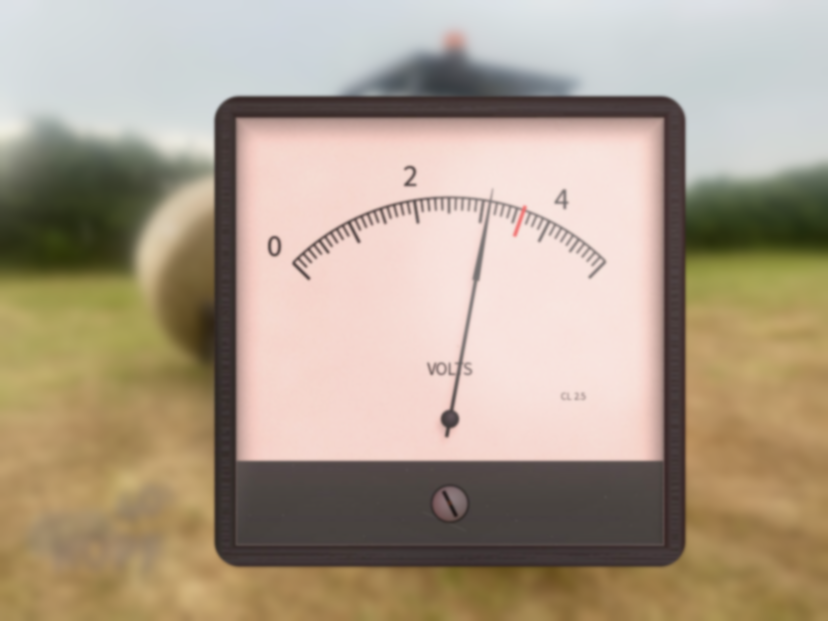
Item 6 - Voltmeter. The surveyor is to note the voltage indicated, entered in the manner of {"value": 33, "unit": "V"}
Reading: {"value": 3.1, "unit": "V"}
